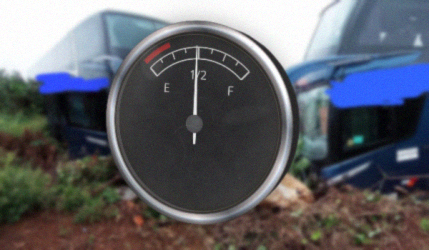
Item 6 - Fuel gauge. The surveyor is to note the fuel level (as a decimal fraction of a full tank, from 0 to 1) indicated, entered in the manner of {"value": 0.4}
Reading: {"value": 0.5}
